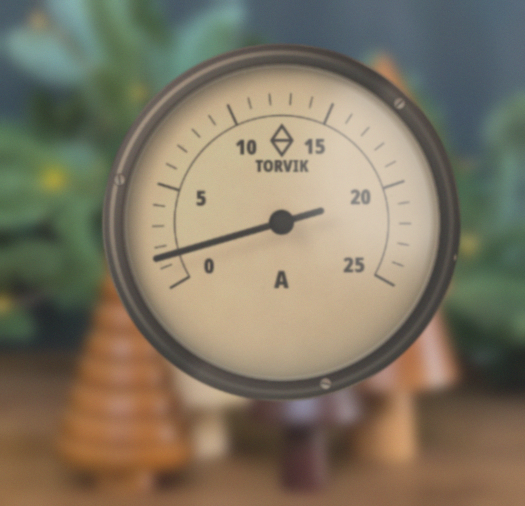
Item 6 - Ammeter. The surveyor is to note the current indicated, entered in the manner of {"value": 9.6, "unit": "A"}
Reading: {"value": 1.5, "unit": "A"}
